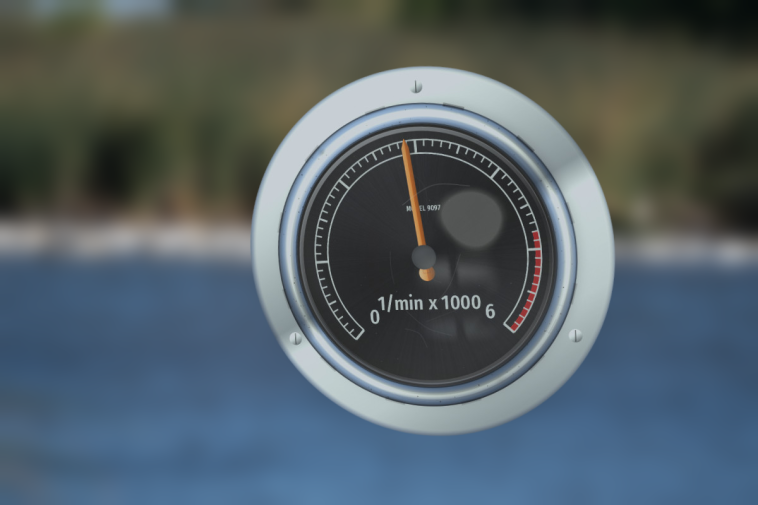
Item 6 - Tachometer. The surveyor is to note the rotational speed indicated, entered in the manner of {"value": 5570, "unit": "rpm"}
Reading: {"value": 2900, "unit": "rpm"}
